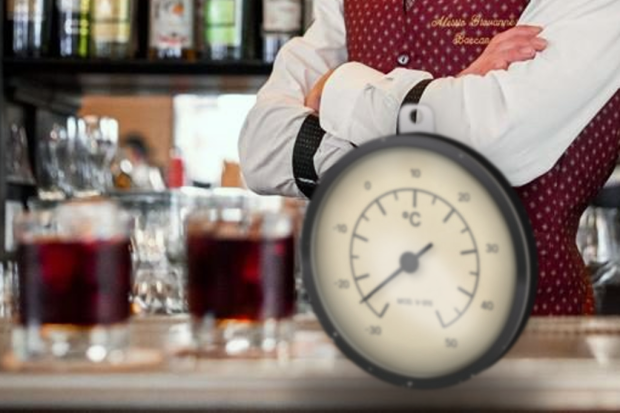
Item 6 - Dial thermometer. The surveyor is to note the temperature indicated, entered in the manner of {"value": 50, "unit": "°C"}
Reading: {"value": -25, "unit": "°C"}
